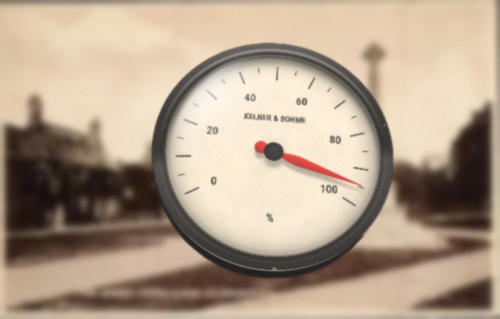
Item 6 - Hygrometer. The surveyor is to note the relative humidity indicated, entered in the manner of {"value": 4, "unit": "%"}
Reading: {"value": 95, "unit": "%"}
